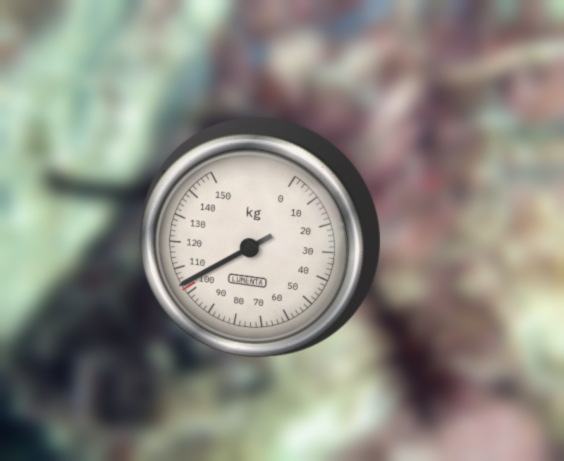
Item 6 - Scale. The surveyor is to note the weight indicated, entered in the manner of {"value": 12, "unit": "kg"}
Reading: {"value": 104, "unit": "kg"}
